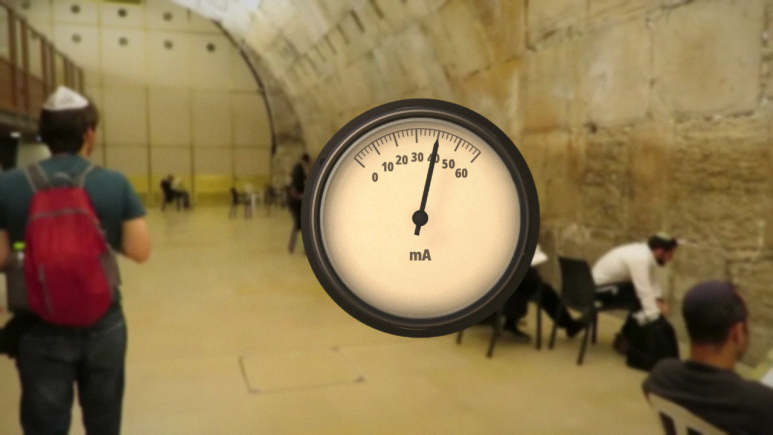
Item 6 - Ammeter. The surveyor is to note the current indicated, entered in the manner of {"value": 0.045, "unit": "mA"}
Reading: {"value": 40, "unit": "mA"}
